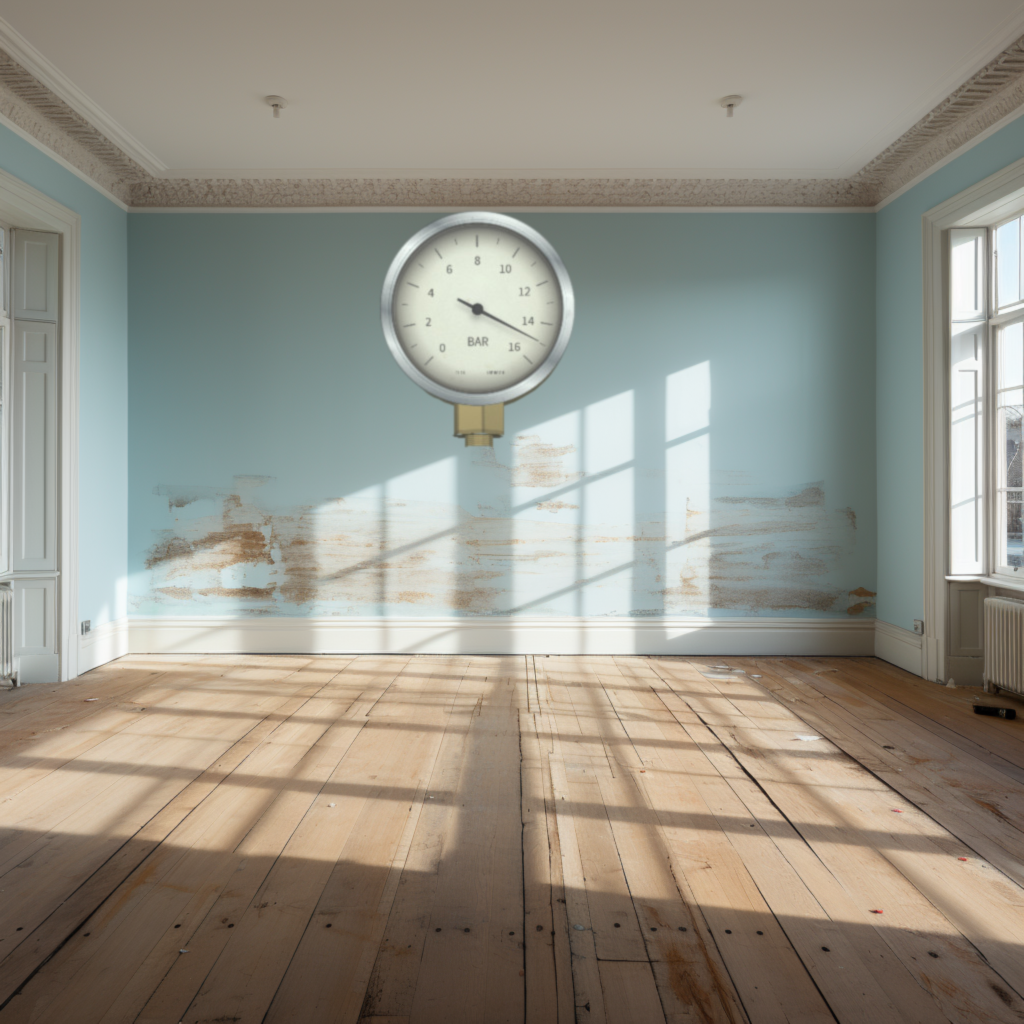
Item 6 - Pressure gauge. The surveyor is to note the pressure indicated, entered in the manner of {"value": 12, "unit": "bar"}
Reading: {"value": 15, "unit": "bar"}
